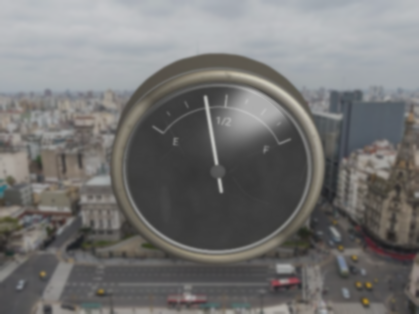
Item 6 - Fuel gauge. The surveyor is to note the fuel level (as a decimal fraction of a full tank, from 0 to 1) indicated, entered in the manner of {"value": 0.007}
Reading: {"value": 0.375}
